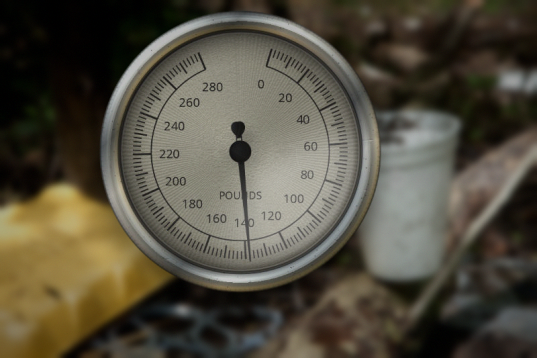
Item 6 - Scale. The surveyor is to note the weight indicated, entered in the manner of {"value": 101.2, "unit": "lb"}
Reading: {"value": 138, "unit": "lb"}
